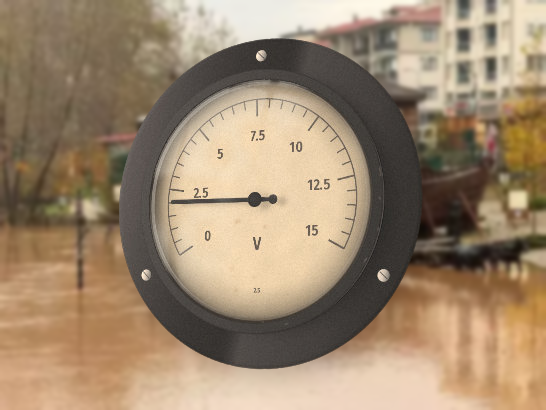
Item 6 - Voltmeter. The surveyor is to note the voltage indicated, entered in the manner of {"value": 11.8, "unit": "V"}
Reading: {"value": 2, "unit": "V"}
